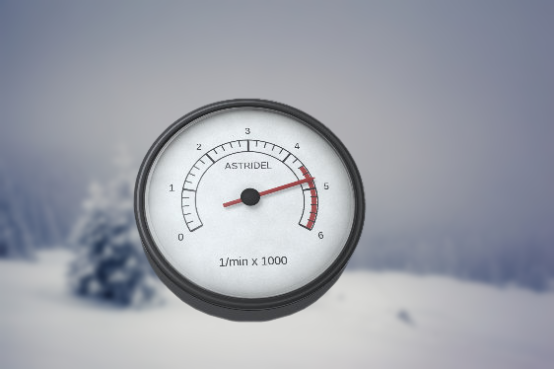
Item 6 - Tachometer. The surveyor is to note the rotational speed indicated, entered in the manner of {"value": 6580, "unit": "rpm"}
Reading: {"value": 4800, "unit": "rpm"}
